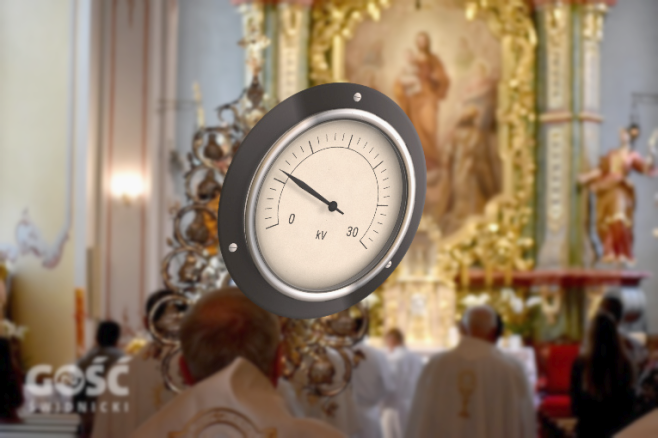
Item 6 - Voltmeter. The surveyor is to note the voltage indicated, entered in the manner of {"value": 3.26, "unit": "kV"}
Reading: {"value": 6, "unit": "kV"}
